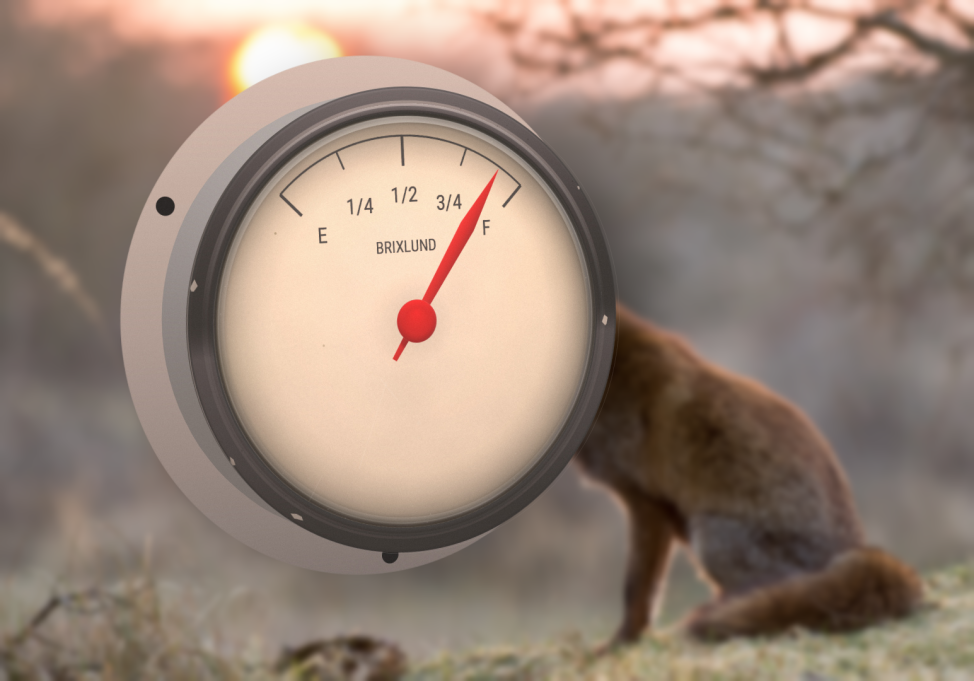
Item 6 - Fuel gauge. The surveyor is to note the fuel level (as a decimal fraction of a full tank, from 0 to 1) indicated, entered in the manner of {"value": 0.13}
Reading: {"value": 0.875}
